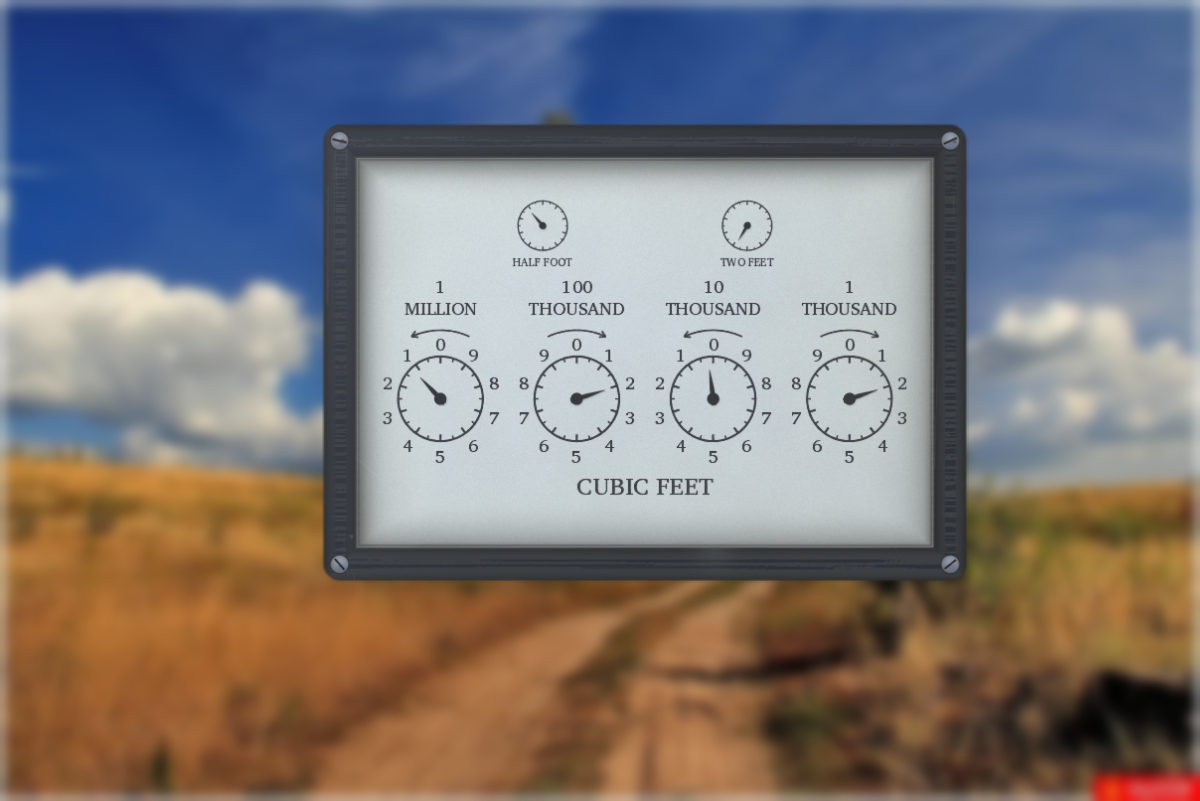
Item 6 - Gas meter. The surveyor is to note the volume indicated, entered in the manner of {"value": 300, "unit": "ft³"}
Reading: {"value": 120200, "unit": "ft³"}
